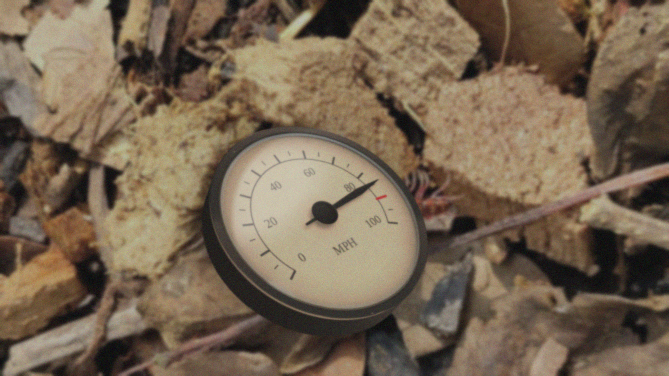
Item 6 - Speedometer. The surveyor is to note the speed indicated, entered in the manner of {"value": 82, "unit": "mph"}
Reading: {"value": 85, "unit": "mph"}
